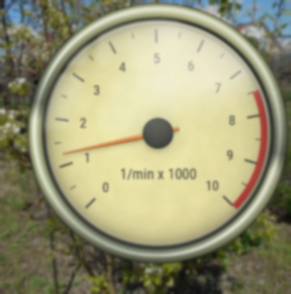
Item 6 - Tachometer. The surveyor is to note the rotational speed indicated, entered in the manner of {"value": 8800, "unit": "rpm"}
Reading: {"value": 1250, "unit": "rpm"}
